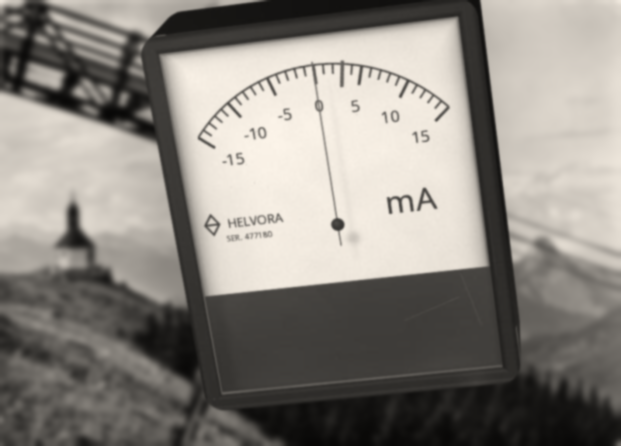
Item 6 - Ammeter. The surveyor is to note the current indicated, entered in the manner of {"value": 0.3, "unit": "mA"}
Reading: {"value": 0, "unit": "mA"}
